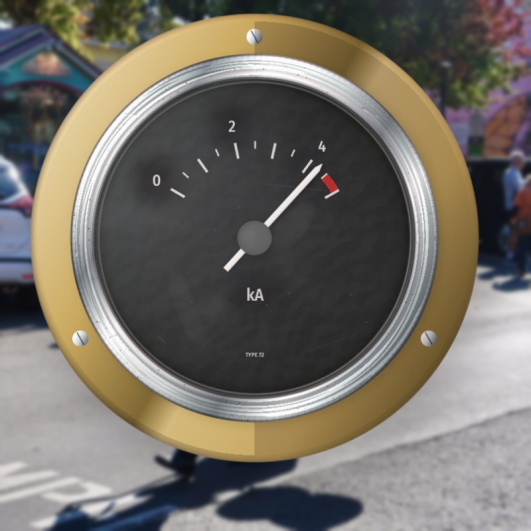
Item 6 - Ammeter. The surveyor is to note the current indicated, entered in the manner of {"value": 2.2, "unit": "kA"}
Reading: {"value": 4.25, "unit": "kA"}
